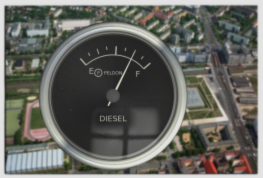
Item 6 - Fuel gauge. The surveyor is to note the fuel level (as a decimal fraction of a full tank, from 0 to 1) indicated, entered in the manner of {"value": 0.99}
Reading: {"value": 0.75}
